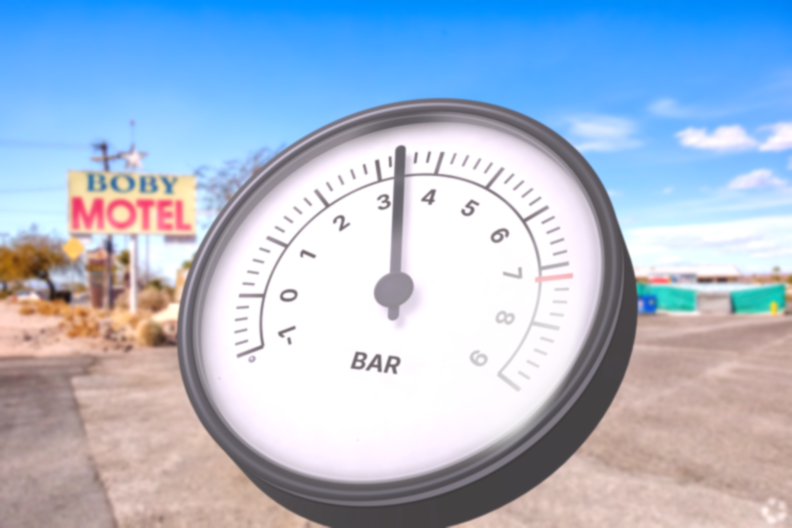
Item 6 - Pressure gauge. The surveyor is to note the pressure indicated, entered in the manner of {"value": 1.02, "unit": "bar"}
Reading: {"value": 3.4, "unit": "bar"}
